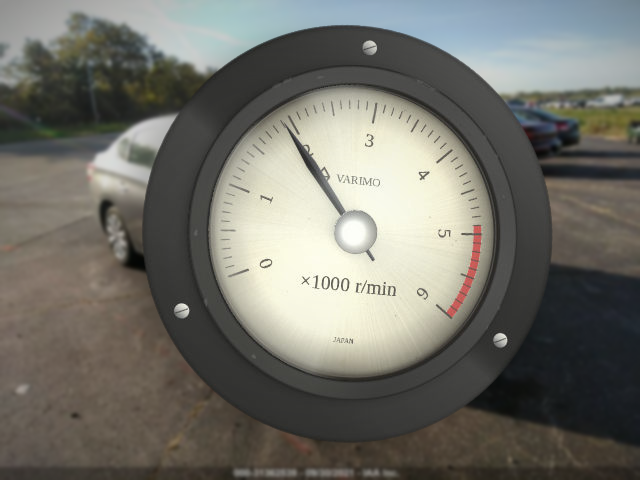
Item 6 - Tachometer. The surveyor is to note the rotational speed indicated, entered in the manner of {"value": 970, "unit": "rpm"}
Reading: {"value": 1900, "unit": "rpm"}
